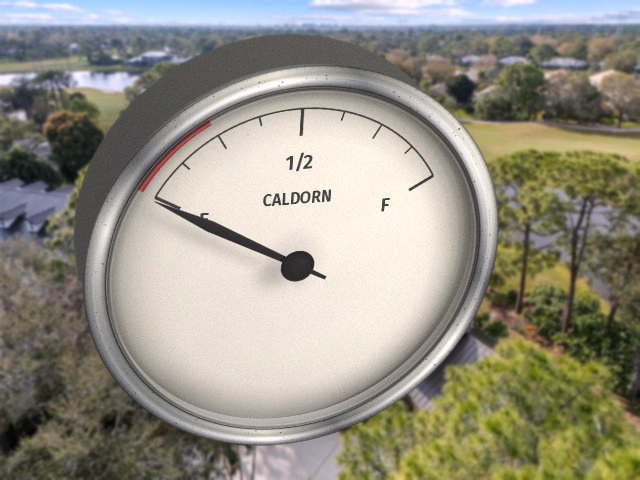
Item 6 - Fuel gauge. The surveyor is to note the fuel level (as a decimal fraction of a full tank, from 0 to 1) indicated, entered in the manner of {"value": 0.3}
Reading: {"value": 0}
